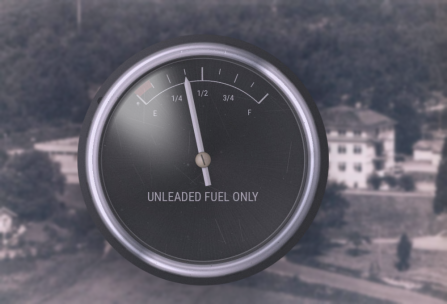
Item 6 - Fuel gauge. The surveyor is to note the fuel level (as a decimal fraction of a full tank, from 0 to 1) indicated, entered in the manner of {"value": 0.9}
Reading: {"value": 0.375}
